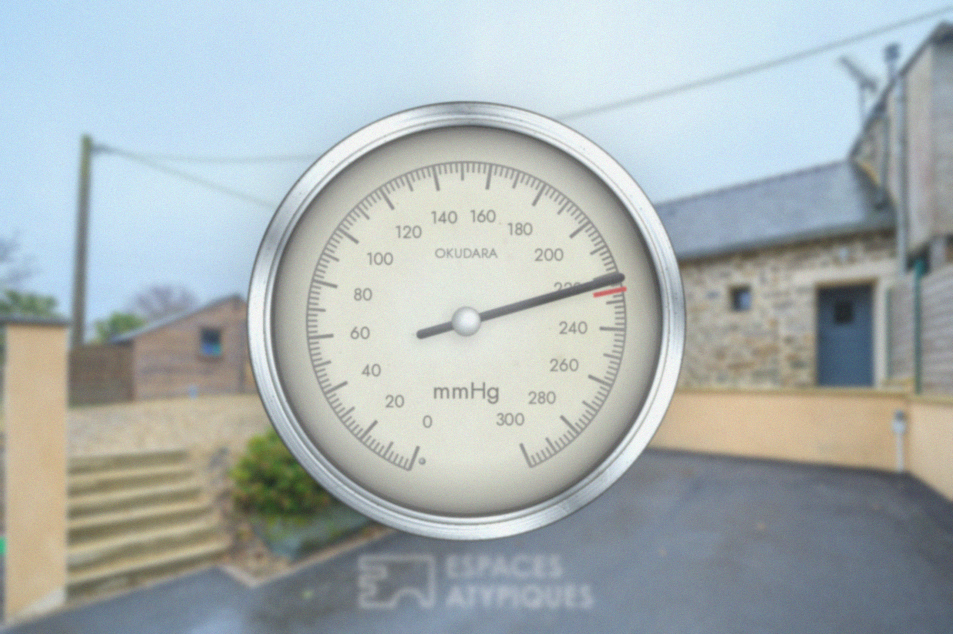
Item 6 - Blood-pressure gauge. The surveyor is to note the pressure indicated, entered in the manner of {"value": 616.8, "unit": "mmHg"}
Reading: {"value": 222, "unit": "mmHg"}
